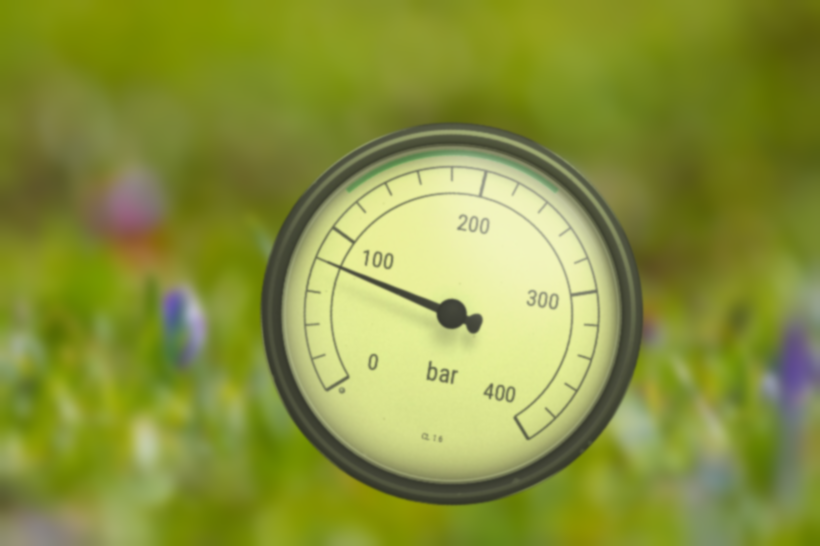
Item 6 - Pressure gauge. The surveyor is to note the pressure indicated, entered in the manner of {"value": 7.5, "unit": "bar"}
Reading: {"value": 80, "unit": "bar"}
